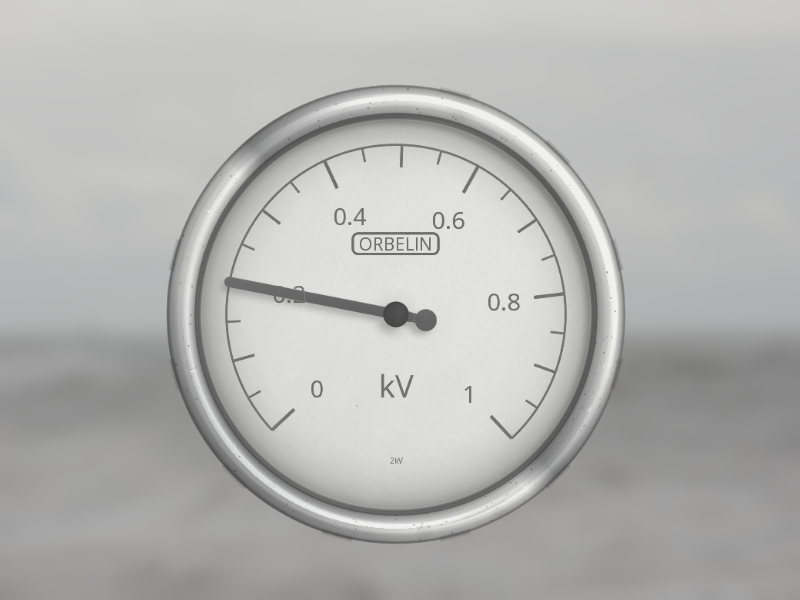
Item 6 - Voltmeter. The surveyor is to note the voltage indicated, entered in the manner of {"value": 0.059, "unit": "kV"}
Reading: {"value": 0.2, "unit": "kV"}
